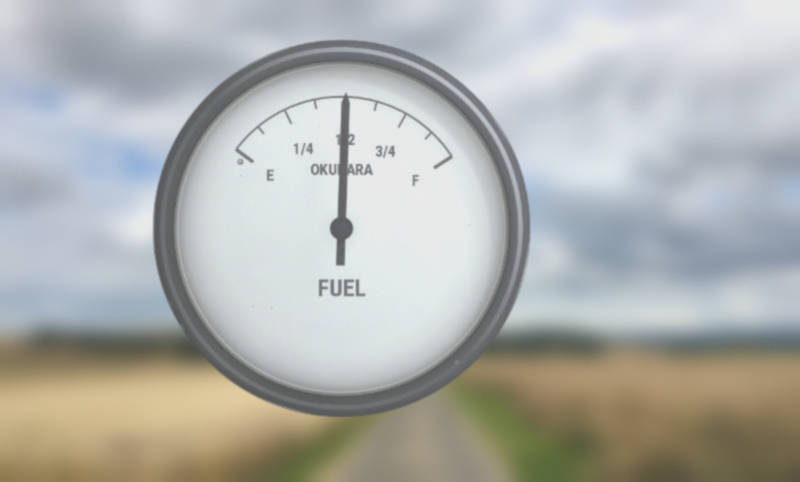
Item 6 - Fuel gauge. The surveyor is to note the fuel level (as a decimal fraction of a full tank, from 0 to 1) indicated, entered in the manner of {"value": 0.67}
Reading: {"value": 0.5}
